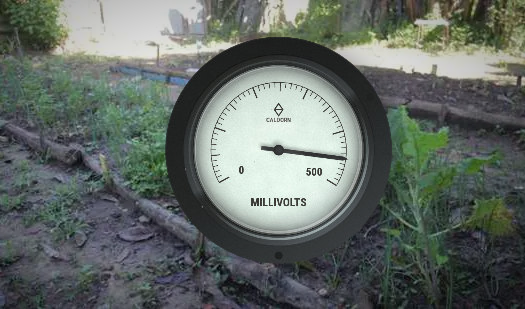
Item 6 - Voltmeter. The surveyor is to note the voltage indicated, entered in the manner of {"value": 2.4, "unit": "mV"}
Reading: {"value": 450, "unit": "mV"}
